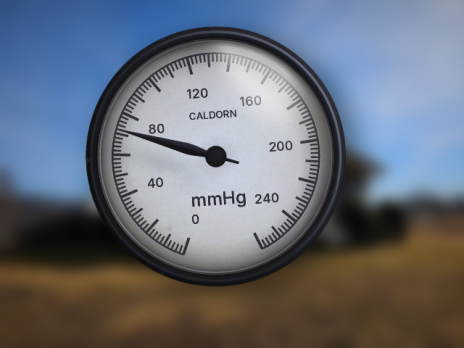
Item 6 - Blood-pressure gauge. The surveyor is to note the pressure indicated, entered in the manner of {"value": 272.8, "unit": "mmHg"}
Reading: {"value": 72, "unit": "mmHg"}
